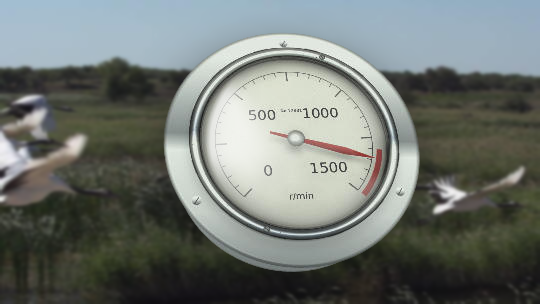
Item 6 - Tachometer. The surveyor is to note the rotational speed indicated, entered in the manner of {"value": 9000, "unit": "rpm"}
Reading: {"value": 1350, "unit": "rpm"}
